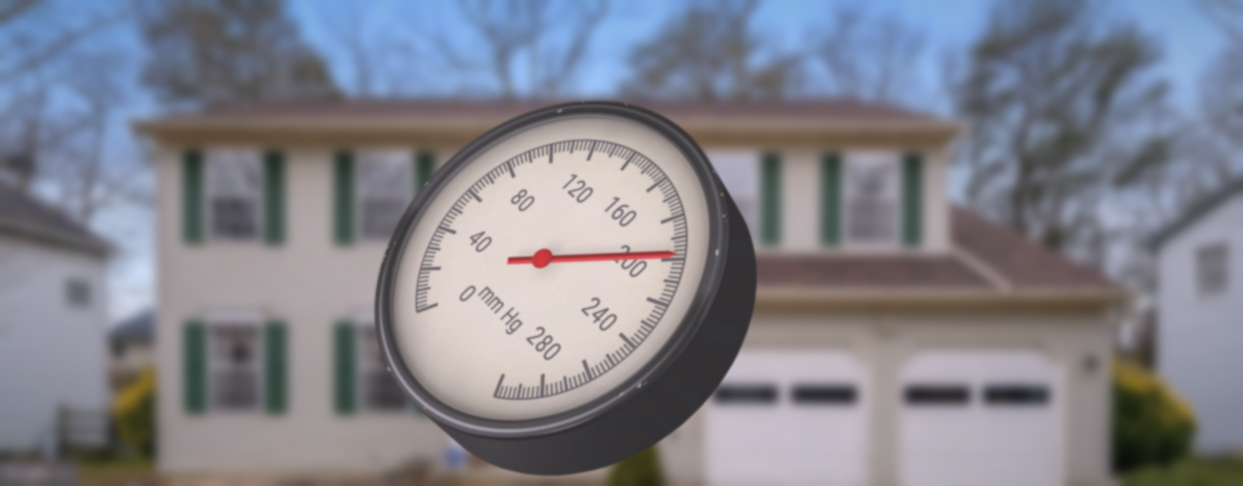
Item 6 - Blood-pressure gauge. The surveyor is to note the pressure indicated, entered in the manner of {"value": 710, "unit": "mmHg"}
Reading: {"value": 200, "unit": "mmHg"}
